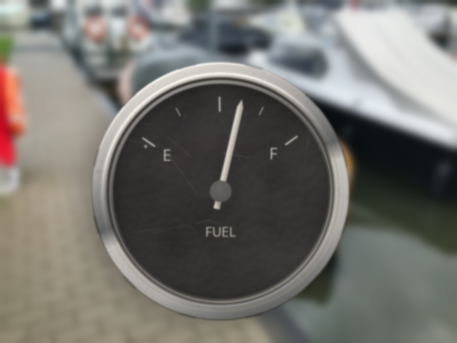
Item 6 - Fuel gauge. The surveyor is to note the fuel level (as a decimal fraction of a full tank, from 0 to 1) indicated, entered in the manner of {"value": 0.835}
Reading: {"value": 0.625}
